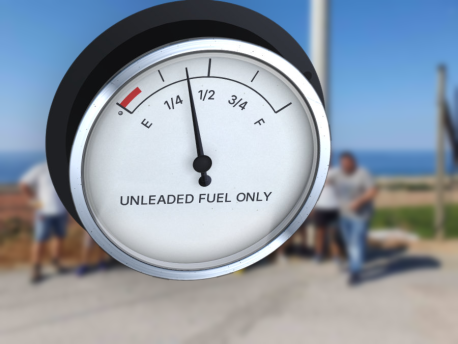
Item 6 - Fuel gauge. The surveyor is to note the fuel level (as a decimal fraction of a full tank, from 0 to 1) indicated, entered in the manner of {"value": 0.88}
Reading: {"value": 0.375}
